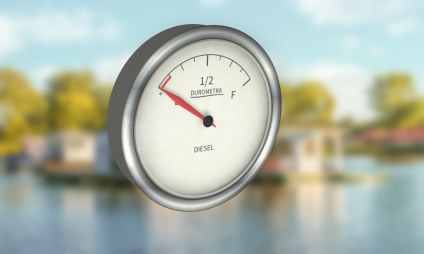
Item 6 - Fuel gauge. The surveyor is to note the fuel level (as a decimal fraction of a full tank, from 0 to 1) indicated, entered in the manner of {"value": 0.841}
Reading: {"value": 0}
